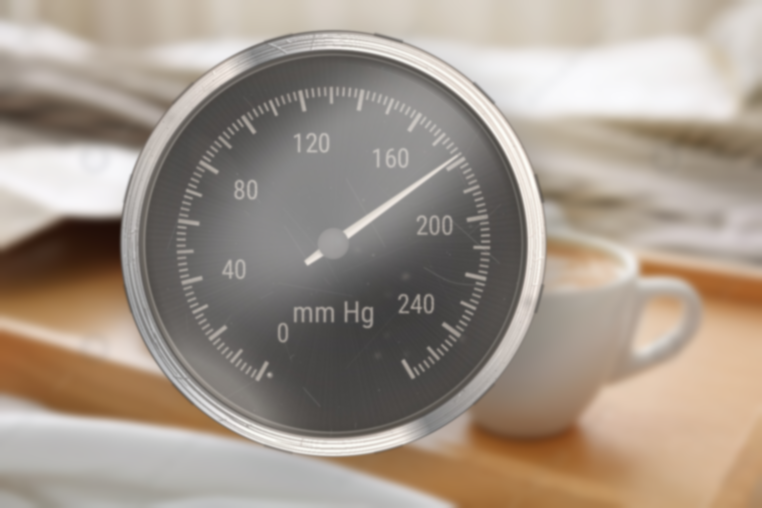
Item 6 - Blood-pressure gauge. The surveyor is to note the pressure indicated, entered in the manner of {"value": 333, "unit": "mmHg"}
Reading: {"value": 178, "unit": "mmHg"}
